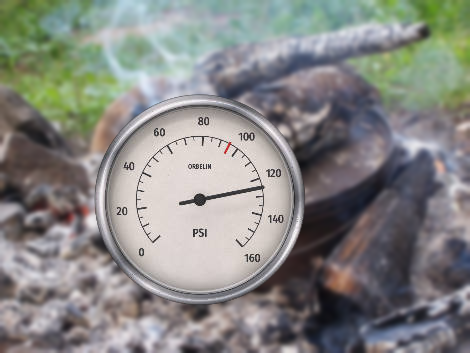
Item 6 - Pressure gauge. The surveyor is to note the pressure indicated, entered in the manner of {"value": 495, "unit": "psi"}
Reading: {"value": 125, "unit": "psi"}
